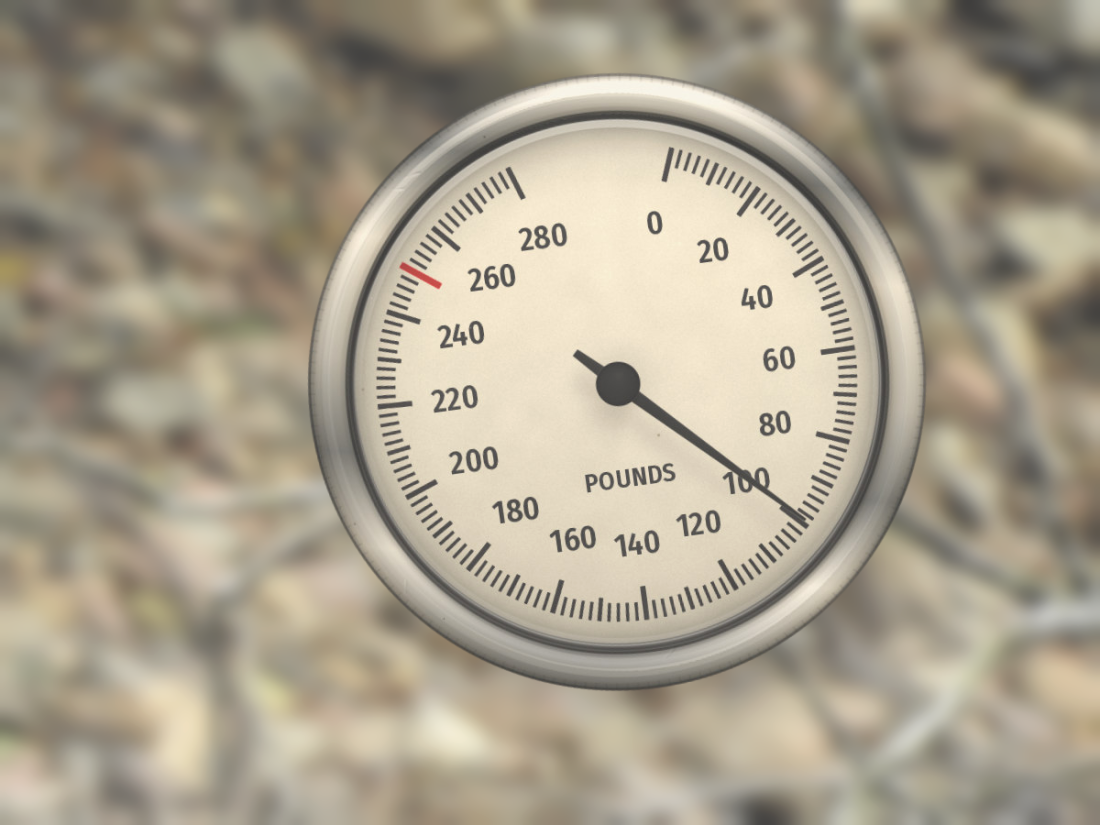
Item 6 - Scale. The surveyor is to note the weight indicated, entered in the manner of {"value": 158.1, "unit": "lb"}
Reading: {"value": 99, "unit": "lb"}
